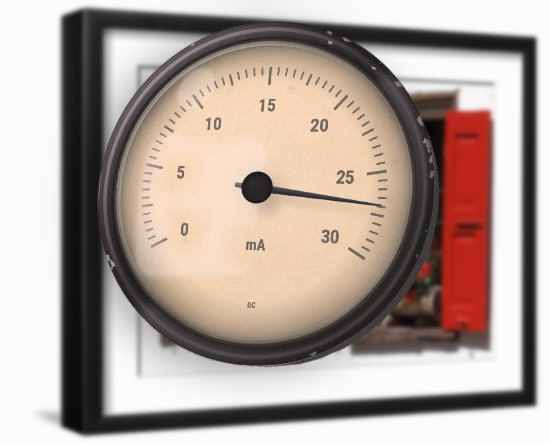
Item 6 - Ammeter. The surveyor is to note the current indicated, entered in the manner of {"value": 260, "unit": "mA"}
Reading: {"value": 27, "unit": "mA"}
